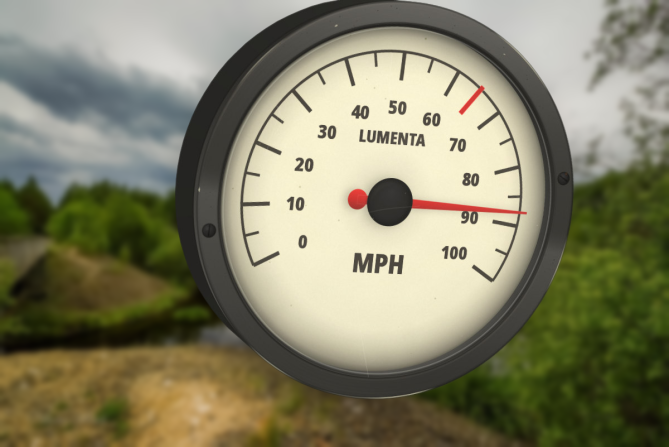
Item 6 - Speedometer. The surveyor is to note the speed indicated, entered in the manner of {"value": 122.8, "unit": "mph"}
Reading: {"value": 87.5, "unit": "mph"}
